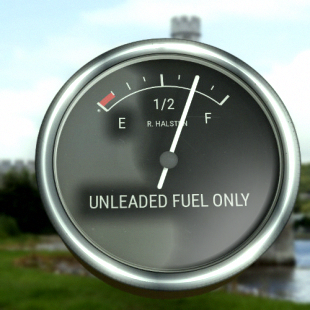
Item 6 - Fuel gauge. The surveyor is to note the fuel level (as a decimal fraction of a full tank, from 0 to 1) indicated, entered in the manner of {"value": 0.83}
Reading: {"value": 0.75}
